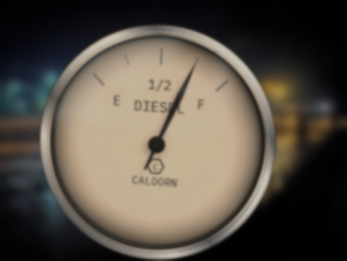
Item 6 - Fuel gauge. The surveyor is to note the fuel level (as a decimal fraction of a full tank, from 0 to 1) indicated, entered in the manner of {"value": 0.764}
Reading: {"value": 0.75}
